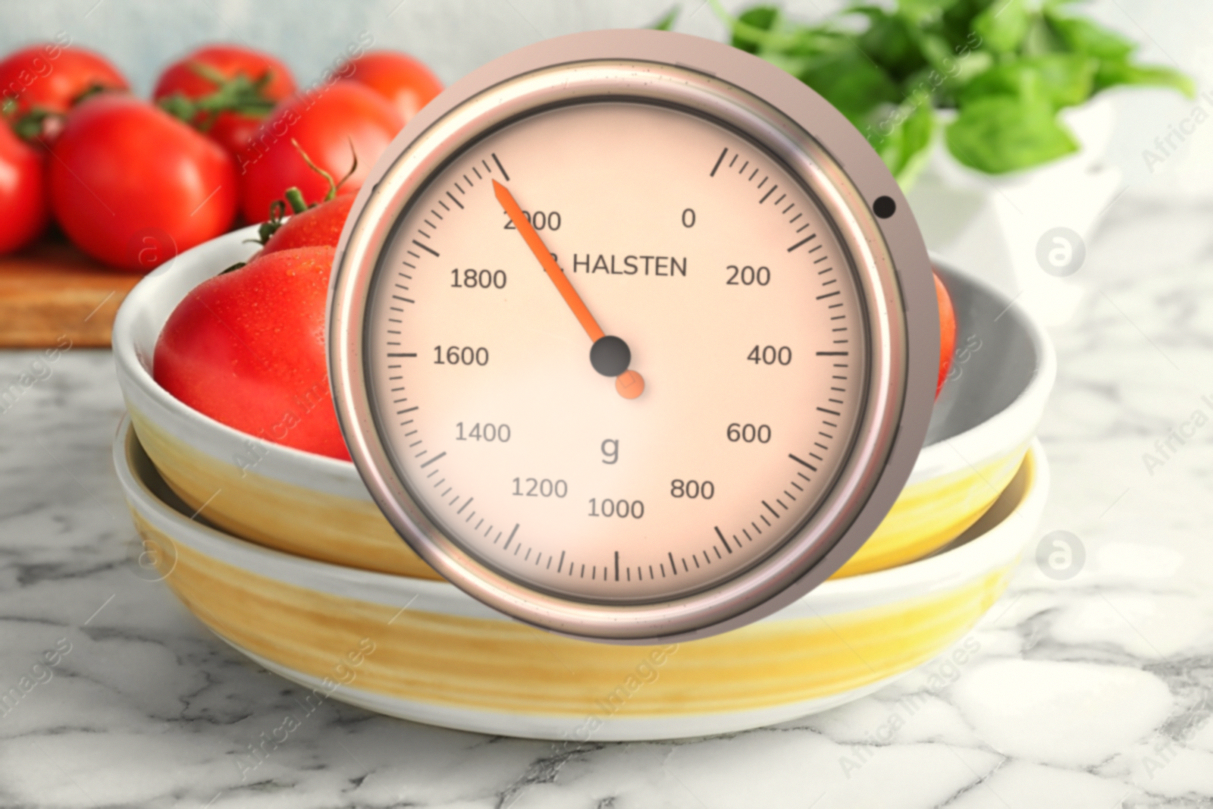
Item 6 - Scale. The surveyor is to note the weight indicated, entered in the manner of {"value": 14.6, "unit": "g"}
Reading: {"value": 1980, "unit": "g"}
